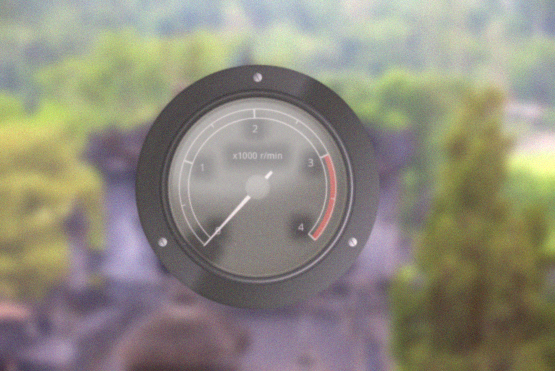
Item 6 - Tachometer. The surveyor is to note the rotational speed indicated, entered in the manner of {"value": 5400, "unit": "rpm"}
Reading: {"value": 0, "unit": "rpm"}
